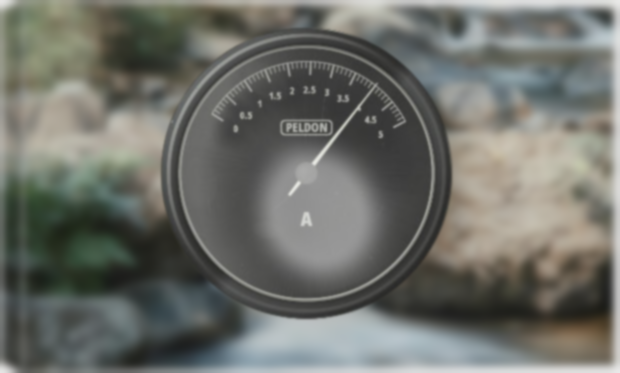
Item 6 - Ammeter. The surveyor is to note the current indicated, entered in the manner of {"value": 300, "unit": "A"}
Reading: {"value": 4, "unit": "A"}
